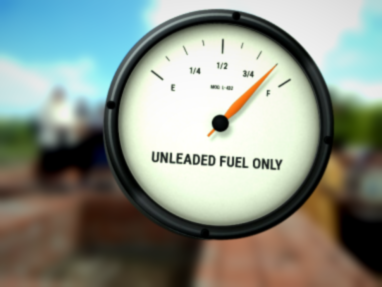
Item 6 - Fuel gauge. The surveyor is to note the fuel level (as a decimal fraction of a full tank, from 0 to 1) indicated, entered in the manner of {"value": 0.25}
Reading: {"value": 0.875}
